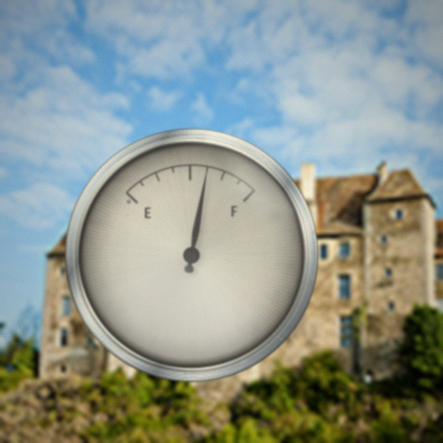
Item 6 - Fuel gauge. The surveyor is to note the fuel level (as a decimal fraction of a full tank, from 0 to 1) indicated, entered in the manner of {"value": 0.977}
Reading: {"value": 0.625}
